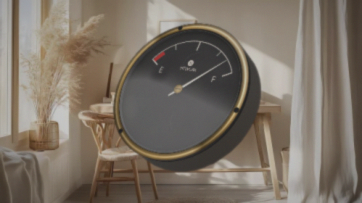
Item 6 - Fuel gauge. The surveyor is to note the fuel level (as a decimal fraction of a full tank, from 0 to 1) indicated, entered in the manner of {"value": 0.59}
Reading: {"value": 0.875}
